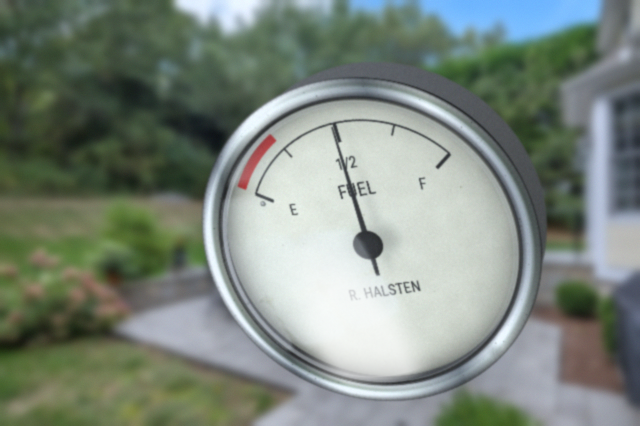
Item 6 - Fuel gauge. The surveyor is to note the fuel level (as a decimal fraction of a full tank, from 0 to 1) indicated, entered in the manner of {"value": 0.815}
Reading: {"value": 0.5}
